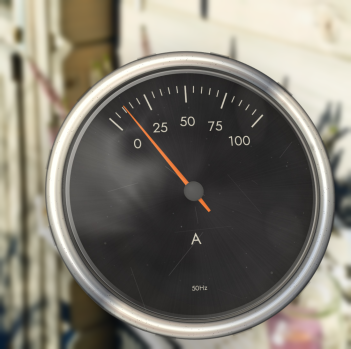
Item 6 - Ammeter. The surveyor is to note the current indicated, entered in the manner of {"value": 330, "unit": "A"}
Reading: {"value": 10, "unit": "A"}
